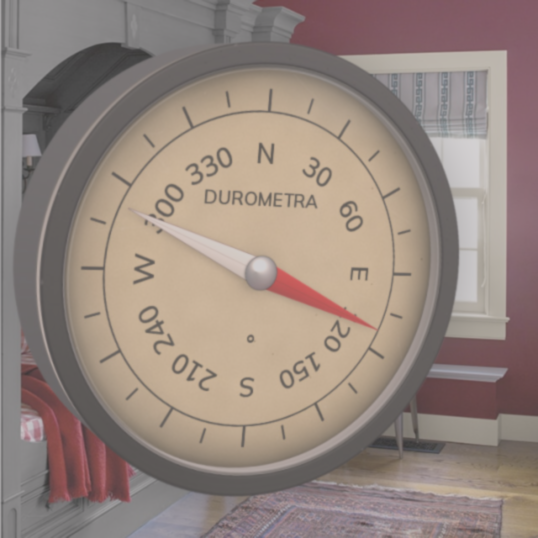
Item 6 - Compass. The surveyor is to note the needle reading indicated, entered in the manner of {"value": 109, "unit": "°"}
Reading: {"value": 112.5, "unit": "°"}
